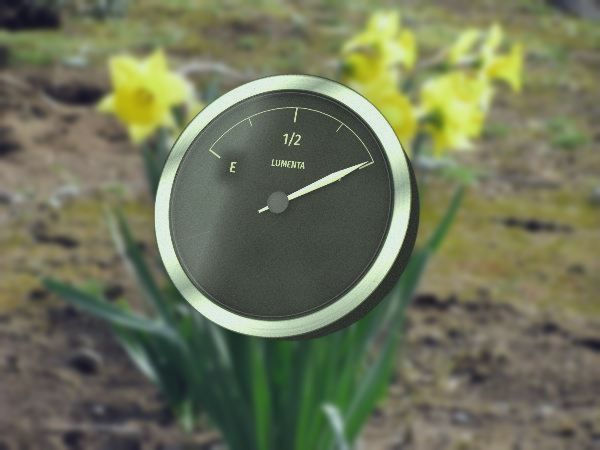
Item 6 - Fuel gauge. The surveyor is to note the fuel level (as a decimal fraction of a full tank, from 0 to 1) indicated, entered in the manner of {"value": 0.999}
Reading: {"value": 1}
